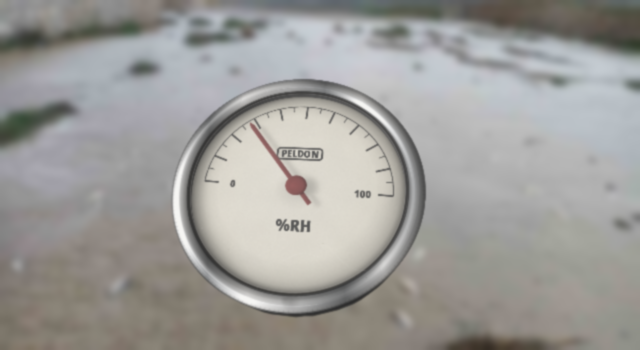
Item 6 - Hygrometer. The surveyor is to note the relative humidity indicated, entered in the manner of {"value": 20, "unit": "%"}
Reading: {"value": 27.5, "unit": "%"}
